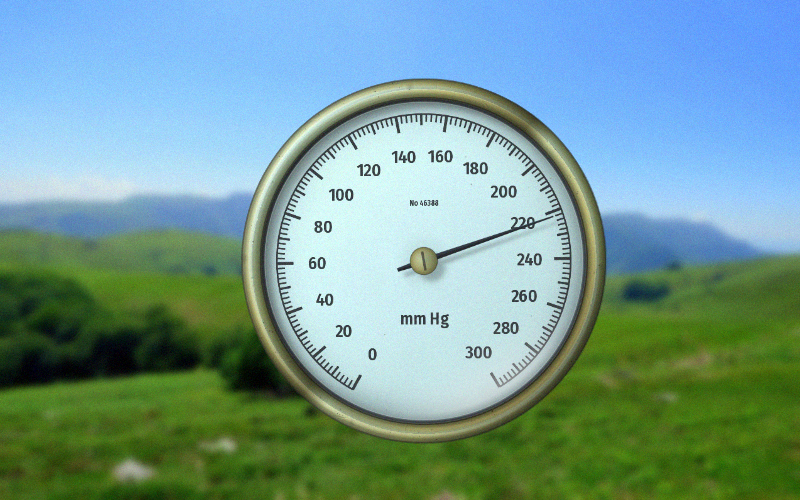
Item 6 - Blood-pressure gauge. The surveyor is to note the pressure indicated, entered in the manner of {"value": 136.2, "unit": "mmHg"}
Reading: {"value": 222, "unit": "mmHg"}
